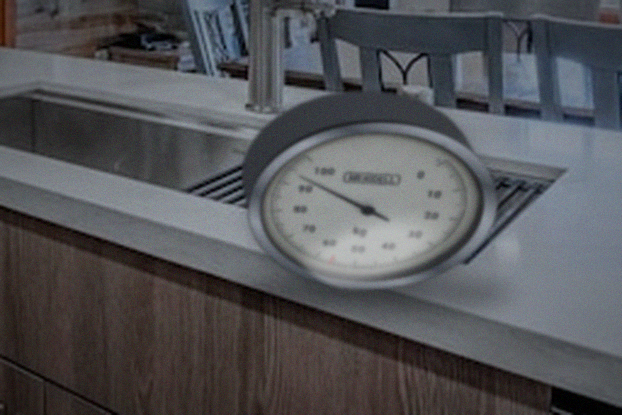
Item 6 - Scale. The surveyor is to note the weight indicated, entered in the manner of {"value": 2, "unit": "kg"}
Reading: {"value": 95, "unit": "kg"}
